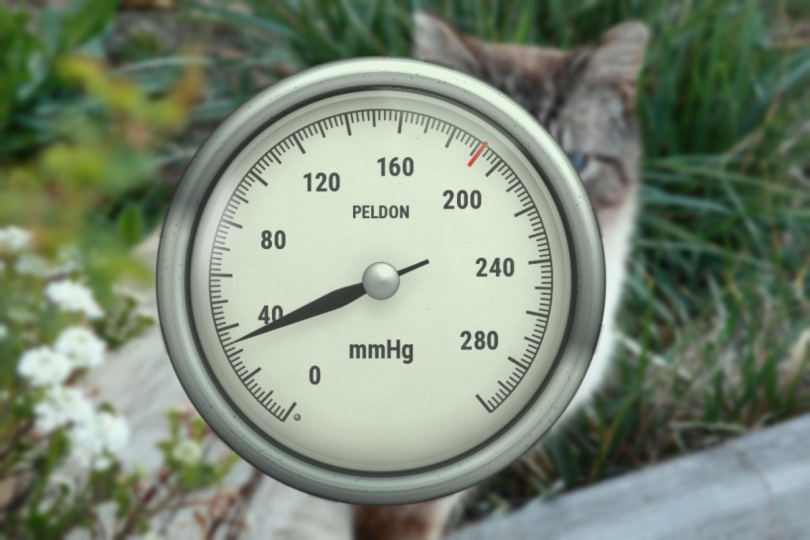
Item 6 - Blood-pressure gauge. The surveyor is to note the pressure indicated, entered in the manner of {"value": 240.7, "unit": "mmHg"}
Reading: {"value": 34, "unit": "mmHg"}
